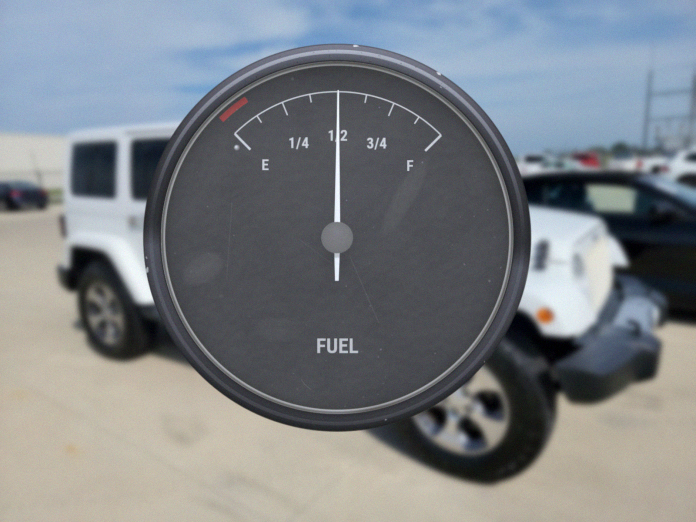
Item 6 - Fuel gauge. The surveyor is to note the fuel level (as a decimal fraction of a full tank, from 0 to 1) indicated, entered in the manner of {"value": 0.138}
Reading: {"value": 0.5}
